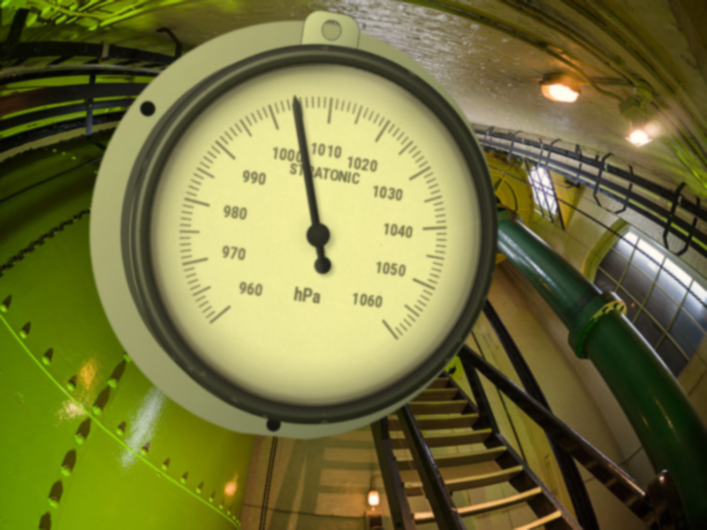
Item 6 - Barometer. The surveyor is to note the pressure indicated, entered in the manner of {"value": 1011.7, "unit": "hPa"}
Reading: {"value": 1004, "unit": "hPa"}
